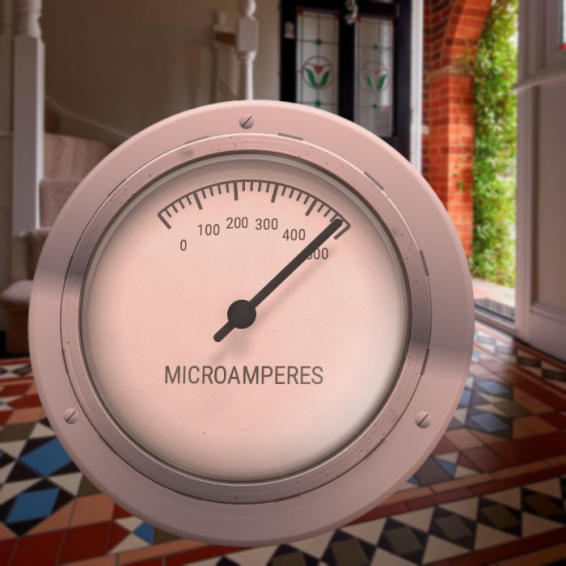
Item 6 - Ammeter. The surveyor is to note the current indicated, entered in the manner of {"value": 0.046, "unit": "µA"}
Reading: {"value": 480, "unit": "µA"}
